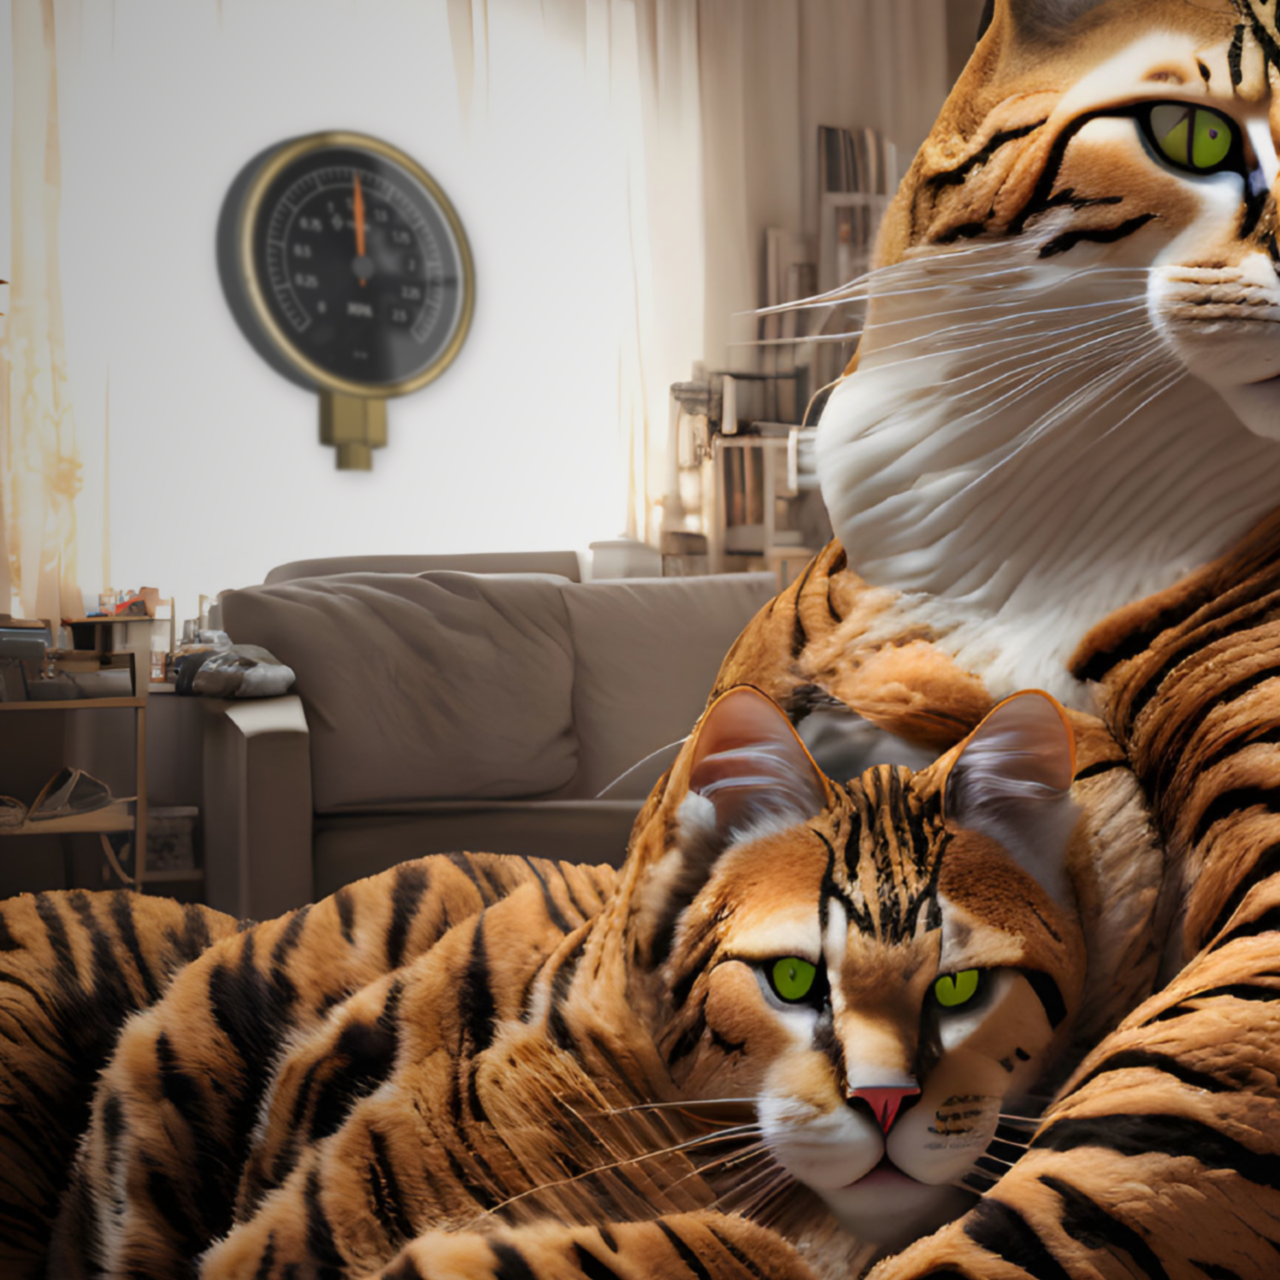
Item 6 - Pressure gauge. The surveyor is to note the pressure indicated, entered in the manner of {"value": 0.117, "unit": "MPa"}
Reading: {"value": 1.25, "unit": "MPa"}
